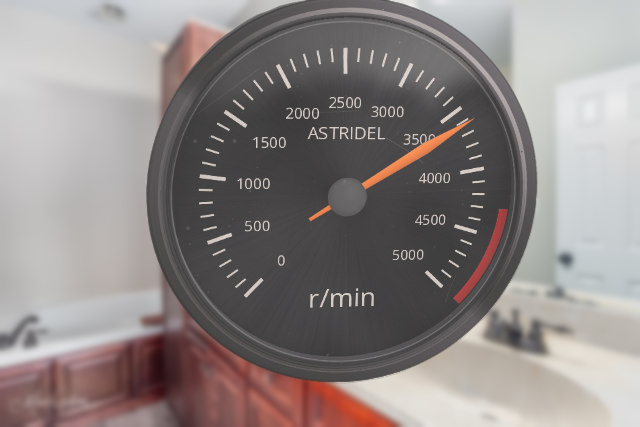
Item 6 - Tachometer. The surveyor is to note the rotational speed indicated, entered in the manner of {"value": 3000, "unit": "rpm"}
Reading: {"value": 3600, "unit": "rpm"}
